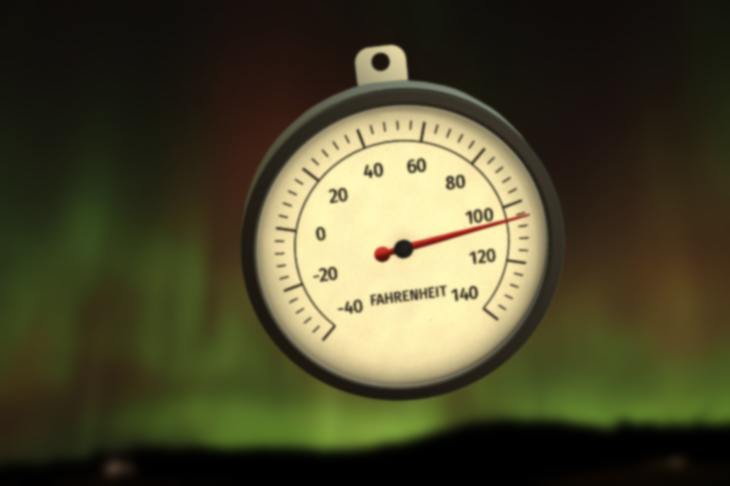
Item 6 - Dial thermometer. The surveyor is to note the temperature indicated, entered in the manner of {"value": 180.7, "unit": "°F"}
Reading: {"value": 104, "unit": "°F"}
